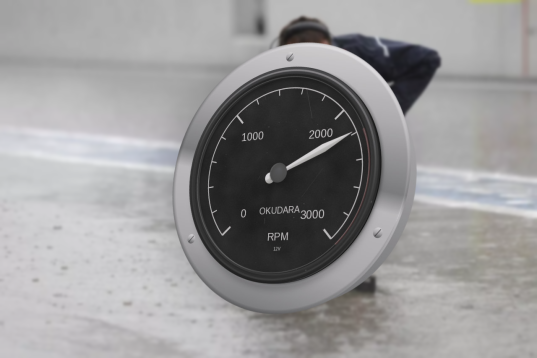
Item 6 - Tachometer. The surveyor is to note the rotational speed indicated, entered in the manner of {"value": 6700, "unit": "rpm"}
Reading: {"value": 2200, "unit": "rpm"}
